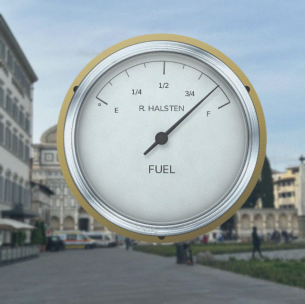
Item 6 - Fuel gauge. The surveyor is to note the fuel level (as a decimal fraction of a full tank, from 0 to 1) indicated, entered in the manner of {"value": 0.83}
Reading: {"value": 0.875}
